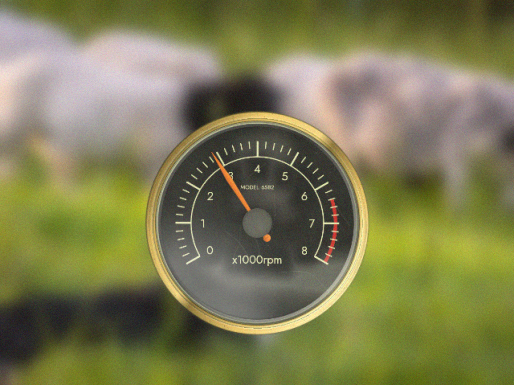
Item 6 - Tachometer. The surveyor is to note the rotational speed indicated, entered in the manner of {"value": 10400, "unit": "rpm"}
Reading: {"value": 2900, "unit": "rpm"}
